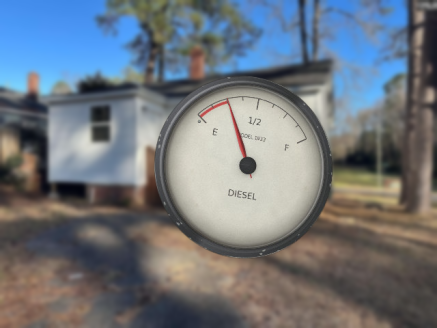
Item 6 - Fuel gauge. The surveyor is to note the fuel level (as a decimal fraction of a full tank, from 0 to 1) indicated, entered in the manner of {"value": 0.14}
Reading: {"value": 0.25}
